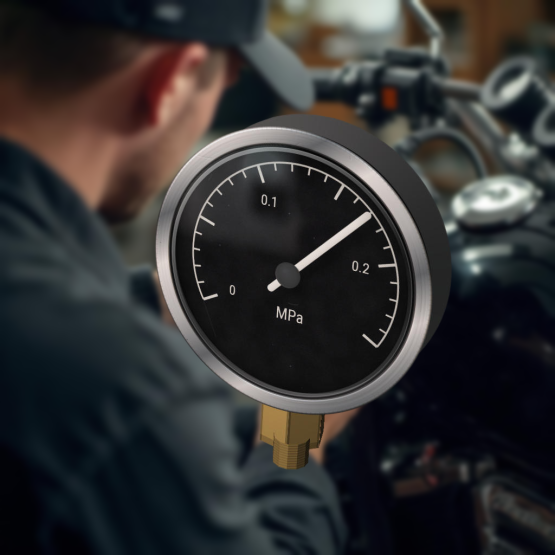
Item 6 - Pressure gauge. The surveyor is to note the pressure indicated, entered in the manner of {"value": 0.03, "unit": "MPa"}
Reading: {"value": 0.17, "unit": "MPa"}
